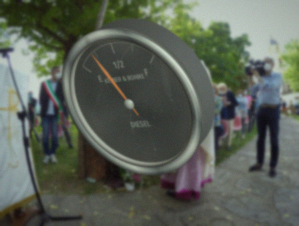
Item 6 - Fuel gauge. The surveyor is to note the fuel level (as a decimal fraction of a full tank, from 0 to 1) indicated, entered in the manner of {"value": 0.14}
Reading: {"value": 0.25}
